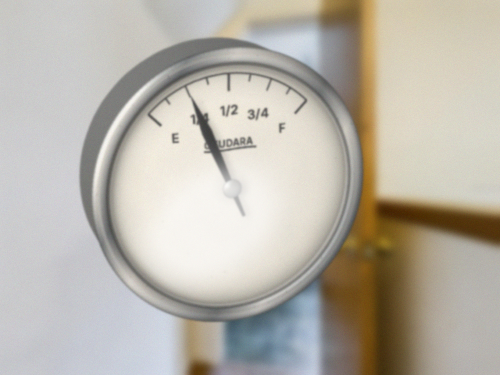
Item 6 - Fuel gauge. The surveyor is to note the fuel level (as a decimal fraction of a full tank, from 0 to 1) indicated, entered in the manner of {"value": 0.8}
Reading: {"value": 0.25}
